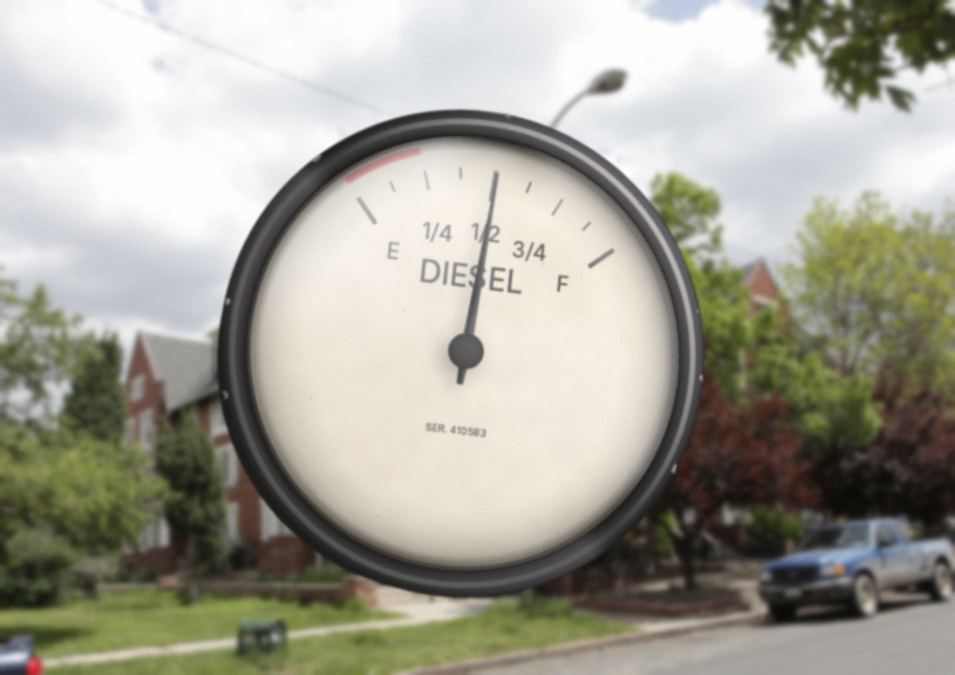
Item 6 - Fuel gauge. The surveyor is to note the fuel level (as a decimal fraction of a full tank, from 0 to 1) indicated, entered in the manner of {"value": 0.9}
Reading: {"value": 0.5}
